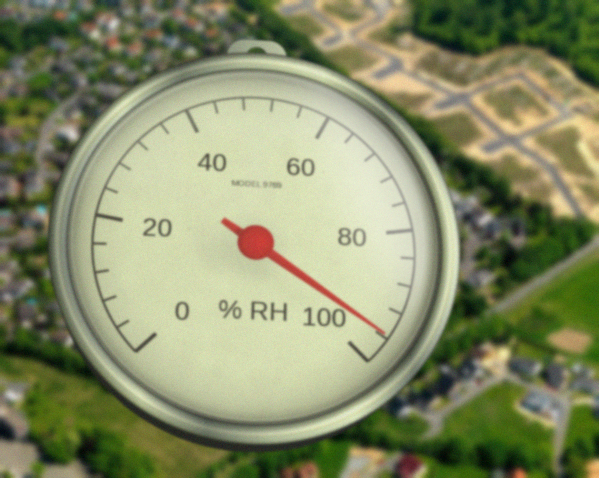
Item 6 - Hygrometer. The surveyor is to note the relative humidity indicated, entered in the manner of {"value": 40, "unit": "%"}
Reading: {"value": 96, "unit": "%"}
